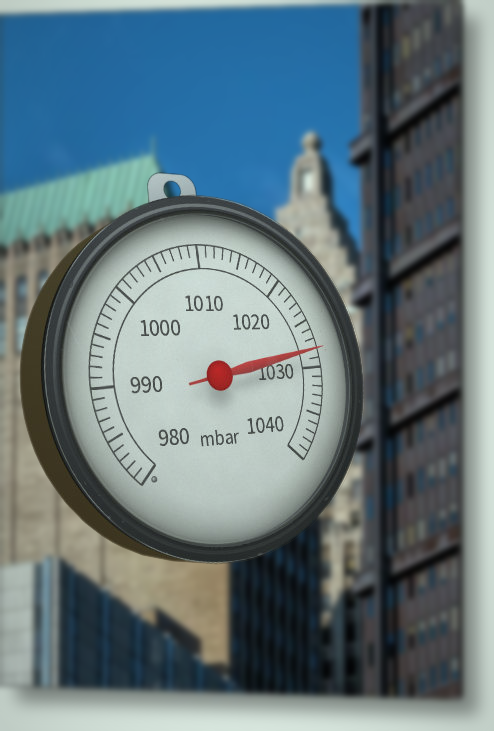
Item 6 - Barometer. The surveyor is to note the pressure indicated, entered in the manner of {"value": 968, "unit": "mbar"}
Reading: {"value": 1028, "unit": "mbar"}
